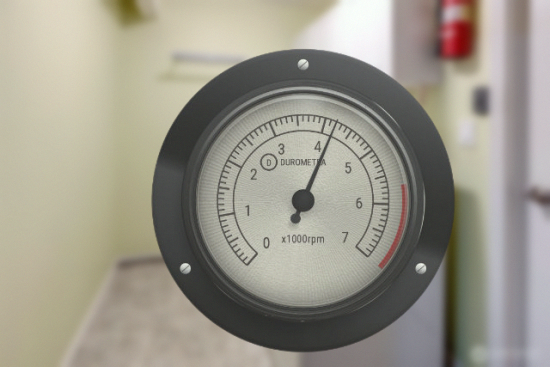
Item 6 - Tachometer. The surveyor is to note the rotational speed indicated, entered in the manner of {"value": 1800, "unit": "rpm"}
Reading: {"value": 4200, "unit": "rpm"}
